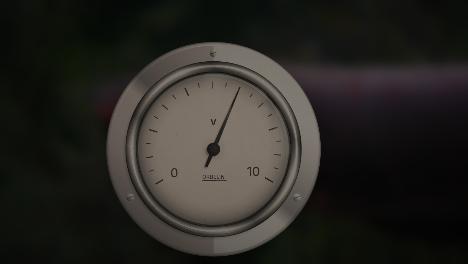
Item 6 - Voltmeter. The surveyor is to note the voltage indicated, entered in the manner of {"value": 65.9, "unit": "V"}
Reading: {"value": 6, "unit": "V"}
